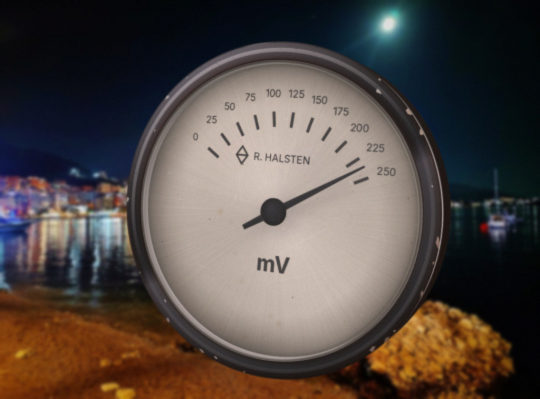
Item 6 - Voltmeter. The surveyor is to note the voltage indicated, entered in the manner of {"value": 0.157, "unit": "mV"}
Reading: {"value": 237.5, "unit": "mV"}
